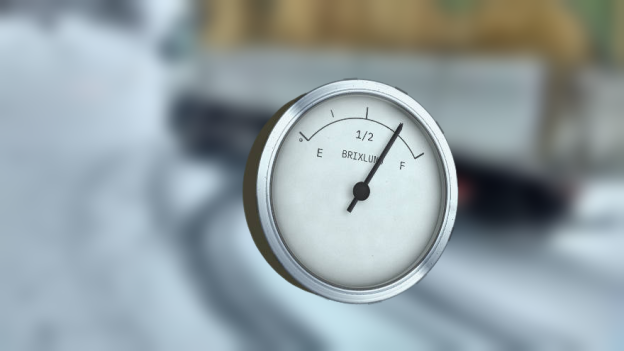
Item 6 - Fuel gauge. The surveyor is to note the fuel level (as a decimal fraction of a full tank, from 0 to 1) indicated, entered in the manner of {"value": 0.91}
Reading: {"value": 0.75}
